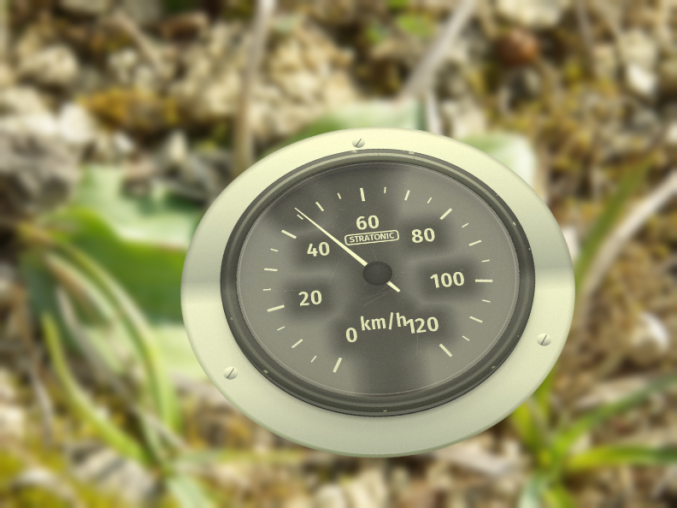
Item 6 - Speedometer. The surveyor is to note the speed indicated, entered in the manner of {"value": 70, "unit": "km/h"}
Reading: {"value": 45, "unit": "km/h"}
